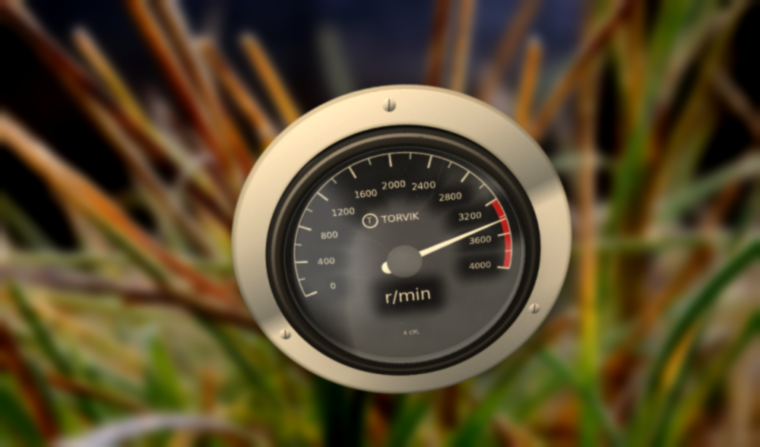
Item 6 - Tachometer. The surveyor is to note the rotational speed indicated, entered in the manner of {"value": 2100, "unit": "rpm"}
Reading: {"value": 3400, "unit": "rpm"}
